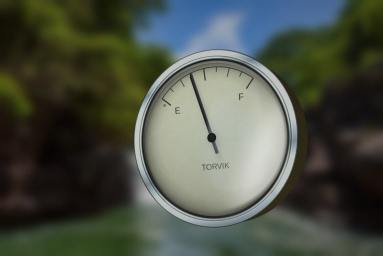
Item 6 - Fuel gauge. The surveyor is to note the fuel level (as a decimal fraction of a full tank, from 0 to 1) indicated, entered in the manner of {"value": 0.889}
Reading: {"value": 0.375}
